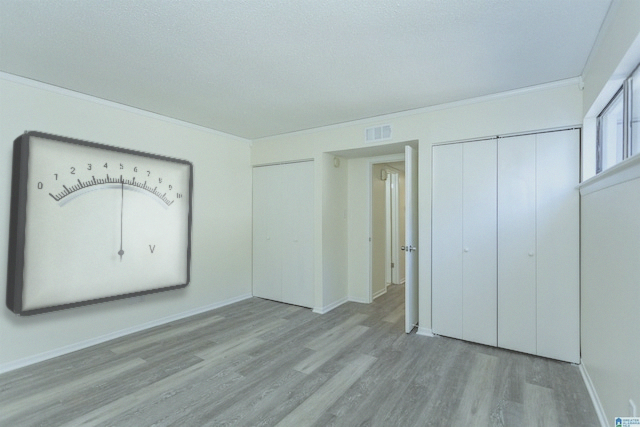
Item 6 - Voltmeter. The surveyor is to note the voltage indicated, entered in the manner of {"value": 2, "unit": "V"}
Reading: {"value": 5, "unit": "V"}
